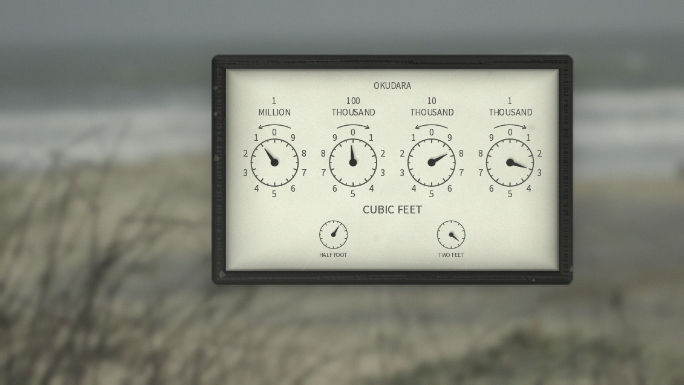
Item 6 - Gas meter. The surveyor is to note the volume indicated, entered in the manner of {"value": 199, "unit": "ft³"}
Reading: {"value": 98300, "unit": "ft³"}
